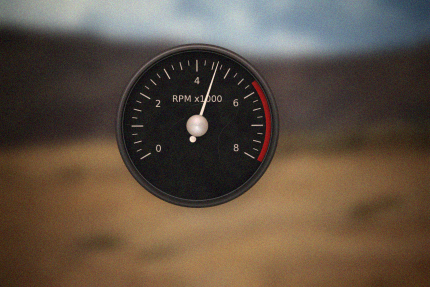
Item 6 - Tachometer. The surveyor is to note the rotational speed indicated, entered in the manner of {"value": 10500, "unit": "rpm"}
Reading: {"value": 4625, "unit": "rpm"}
